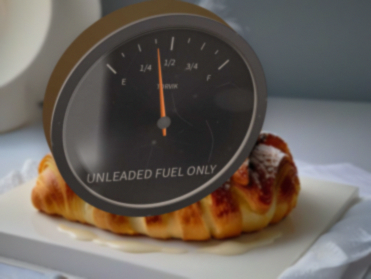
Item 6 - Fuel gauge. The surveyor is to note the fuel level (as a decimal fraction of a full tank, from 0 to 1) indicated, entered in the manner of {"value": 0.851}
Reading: {"value": 0.375}
